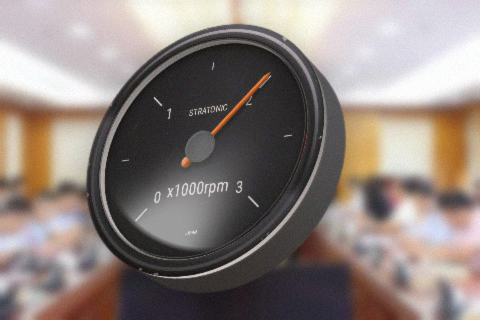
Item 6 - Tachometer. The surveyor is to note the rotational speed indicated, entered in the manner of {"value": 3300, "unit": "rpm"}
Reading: {"value": 2000, "unit": "rpm"}
